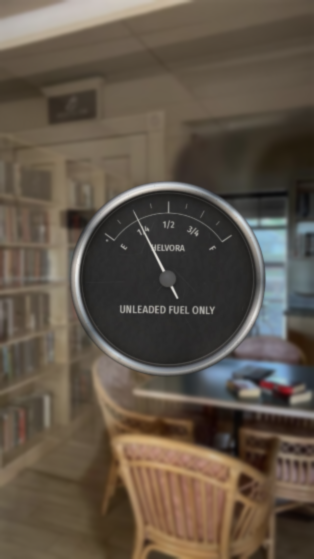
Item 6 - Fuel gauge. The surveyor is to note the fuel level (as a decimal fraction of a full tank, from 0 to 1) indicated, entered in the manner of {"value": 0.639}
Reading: {"value": 0.25}
